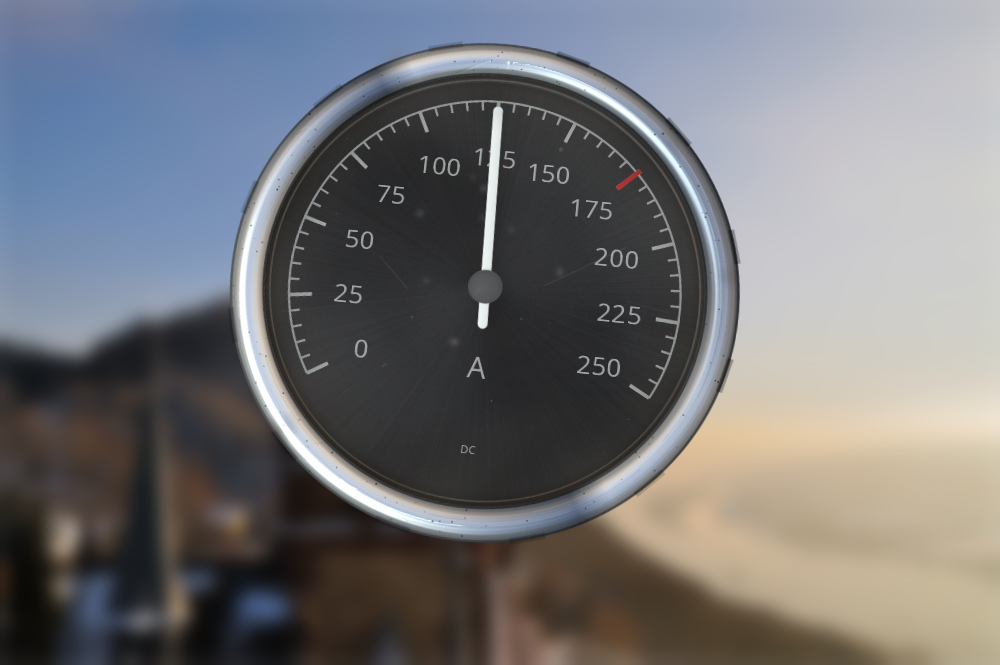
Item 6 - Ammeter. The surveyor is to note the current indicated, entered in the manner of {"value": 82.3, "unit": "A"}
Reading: {"value": 125, "unit": "A"}
